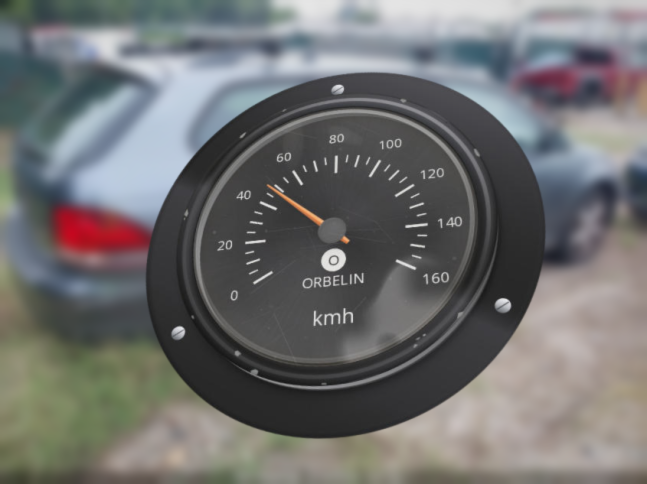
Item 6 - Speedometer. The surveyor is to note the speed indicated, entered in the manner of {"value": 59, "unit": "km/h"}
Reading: {"value": 47.5, "unit": "km/h"}
